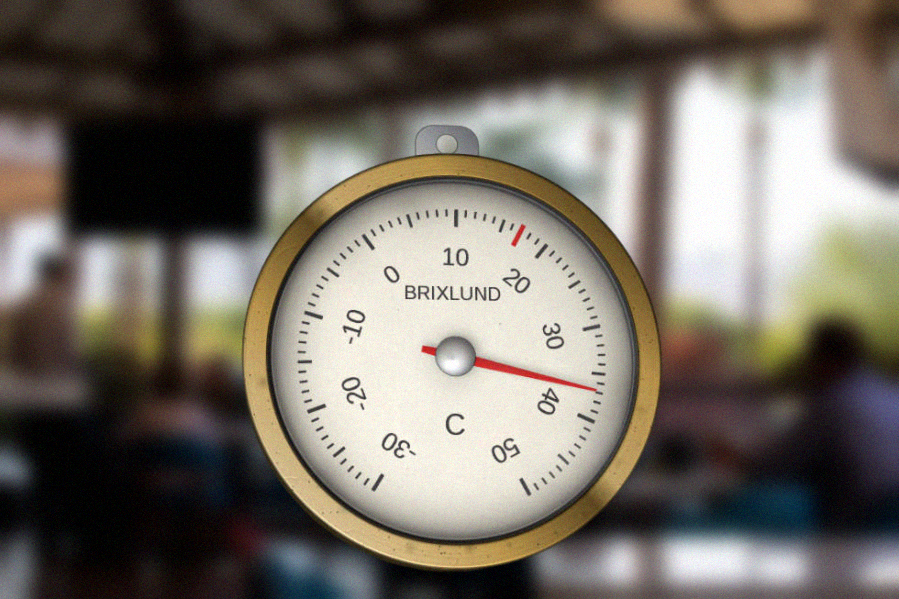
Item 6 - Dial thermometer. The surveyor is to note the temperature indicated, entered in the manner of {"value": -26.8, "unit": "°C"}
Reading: {"value": 37, "unit": "°C"}
